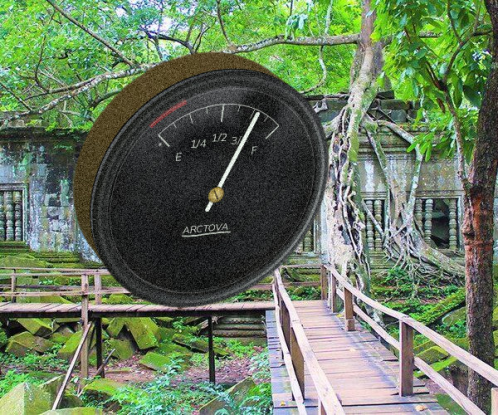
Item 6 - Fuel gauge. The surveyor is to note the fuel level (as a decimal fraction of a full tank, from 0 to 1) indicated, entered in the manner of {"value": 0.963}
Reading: {"value": 0.75}
